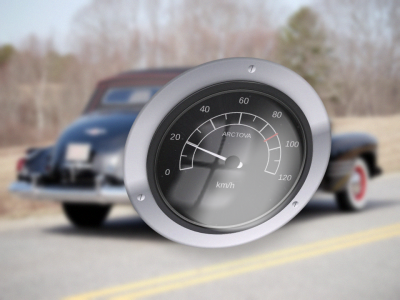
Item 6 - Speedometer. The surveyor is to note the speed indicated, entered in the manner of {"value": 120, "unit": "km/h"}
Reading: {"value": 20, "unit": "km/h"}
